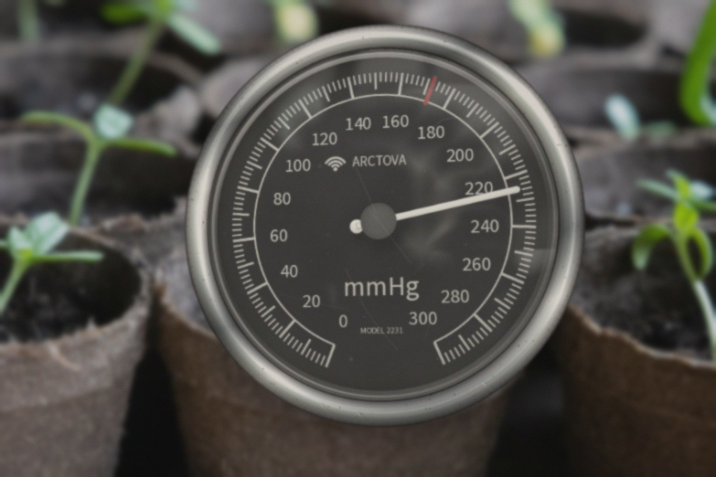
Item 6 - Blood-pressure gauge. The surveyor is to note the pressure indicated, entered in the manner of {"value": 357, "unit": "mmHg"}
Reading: {"value": 226, "unit": "mmHg"}
